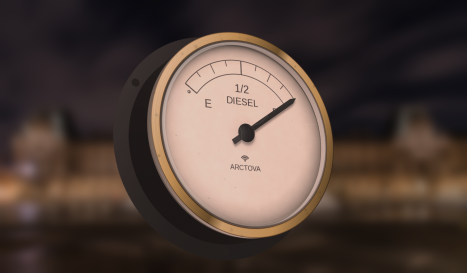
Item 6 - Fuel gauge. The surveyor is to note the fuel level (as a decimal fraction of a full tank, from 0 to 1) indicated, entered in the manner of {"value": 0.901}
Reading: {"value": 1}
